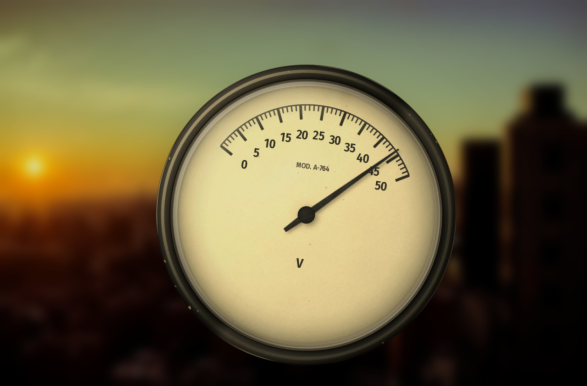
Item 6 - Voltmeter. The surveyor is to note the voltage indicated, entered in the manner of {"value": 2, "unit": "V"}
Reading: {"value": 44, "unit": "V"}
